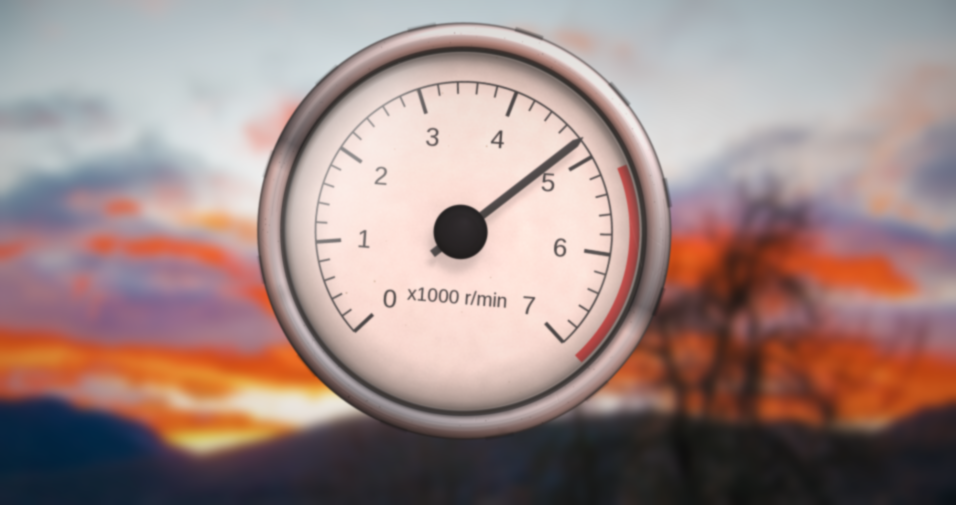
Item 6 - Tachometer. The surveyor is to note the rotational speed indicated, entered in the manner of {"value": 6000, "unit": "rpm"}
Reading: {"value": 4800, "unit": "rpm"}
